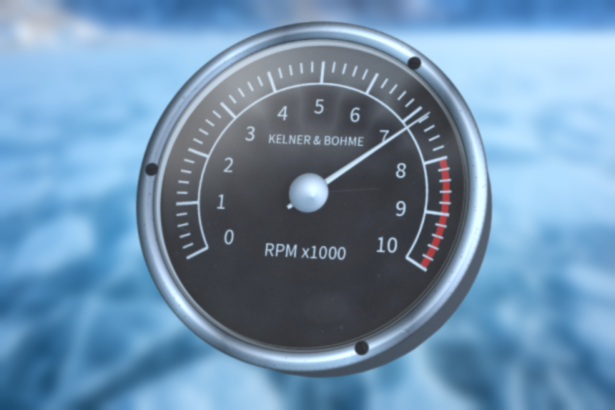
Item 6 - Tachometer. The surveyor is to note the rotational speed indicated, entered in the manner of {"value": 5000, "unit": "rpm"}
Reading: {"value": 7200, "unit": "rpm"}
